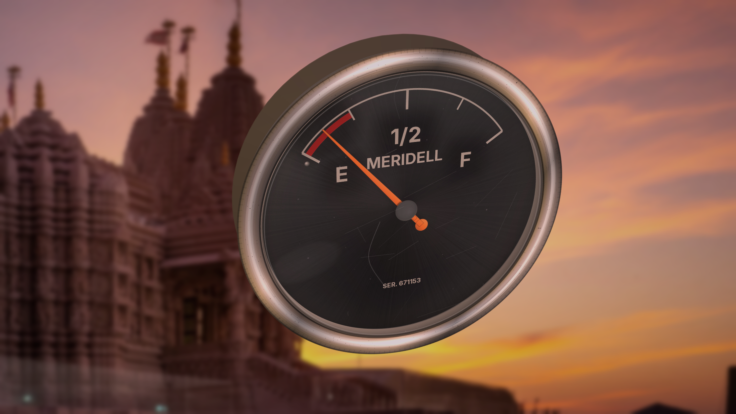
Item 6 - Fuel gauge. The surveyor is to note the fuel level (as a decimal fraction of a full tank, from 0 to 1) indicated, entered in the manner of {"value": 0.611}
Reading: {"value": 0.125}
